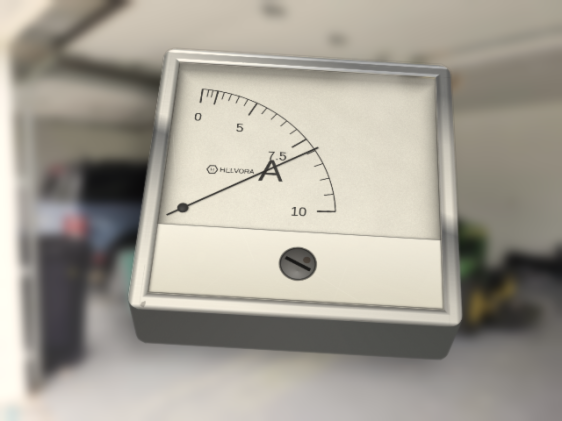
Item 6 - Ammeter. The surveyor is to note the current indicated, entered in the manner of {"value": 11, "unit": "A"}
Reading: {"value": 8, "unit": "A"}
